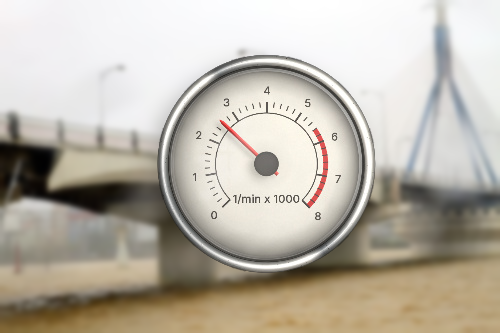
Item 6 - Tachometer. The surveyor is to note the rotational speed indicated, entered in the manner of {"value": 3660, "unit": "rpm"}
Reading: {"value": 2600, "unit": "rpm"}
